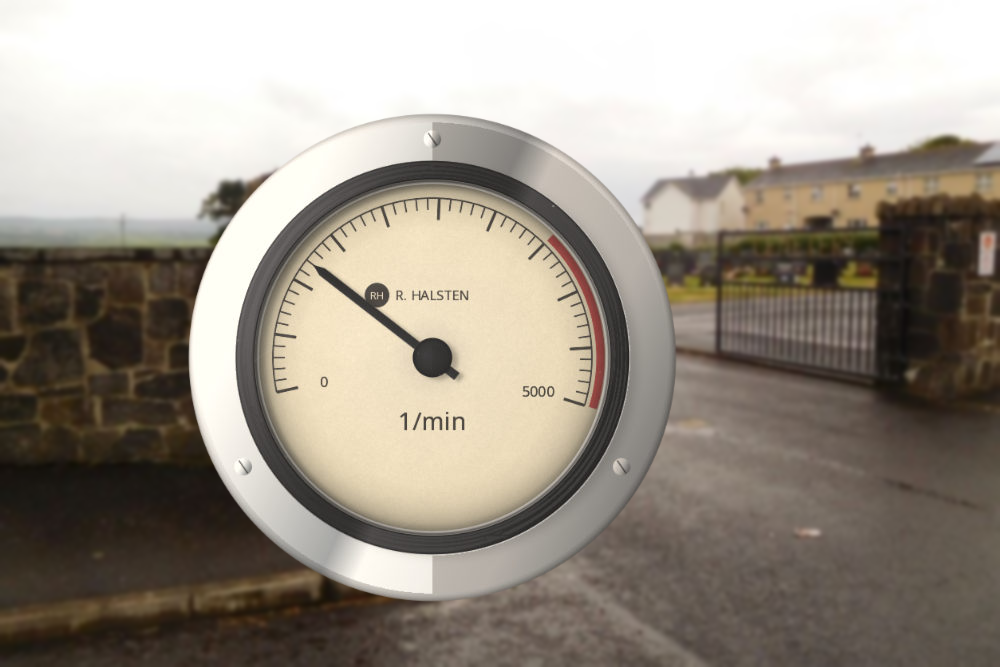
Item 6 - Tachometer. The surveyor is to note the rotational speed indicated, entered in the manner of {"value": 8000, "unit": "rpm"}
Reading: {"value": 1200, "unit": "rpm"}
